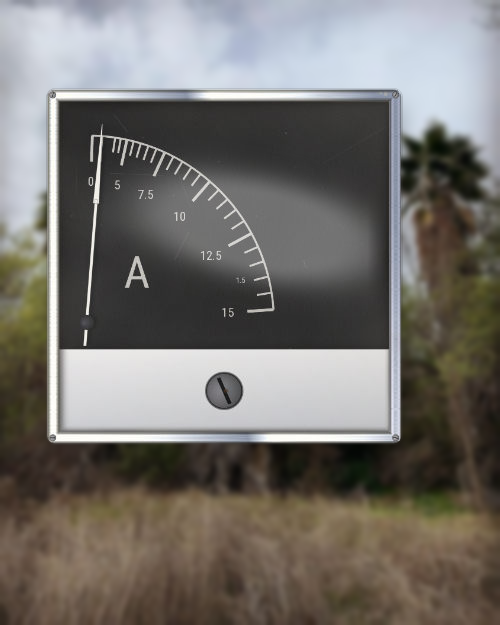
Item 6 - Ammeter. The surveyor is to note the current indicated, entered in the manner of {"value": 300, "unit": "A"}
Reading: {"value": 2.5, "unit": "A"}
